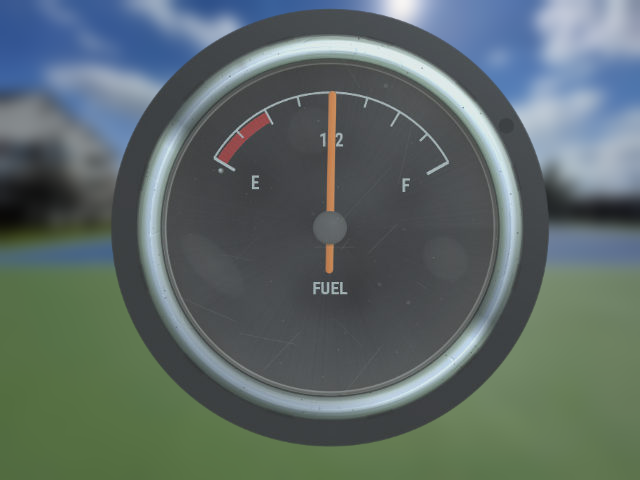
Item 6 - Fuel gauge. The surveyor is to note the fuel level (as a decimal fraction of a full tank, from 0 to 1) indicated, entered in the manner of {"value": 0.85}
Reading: {"value": 0.5}
